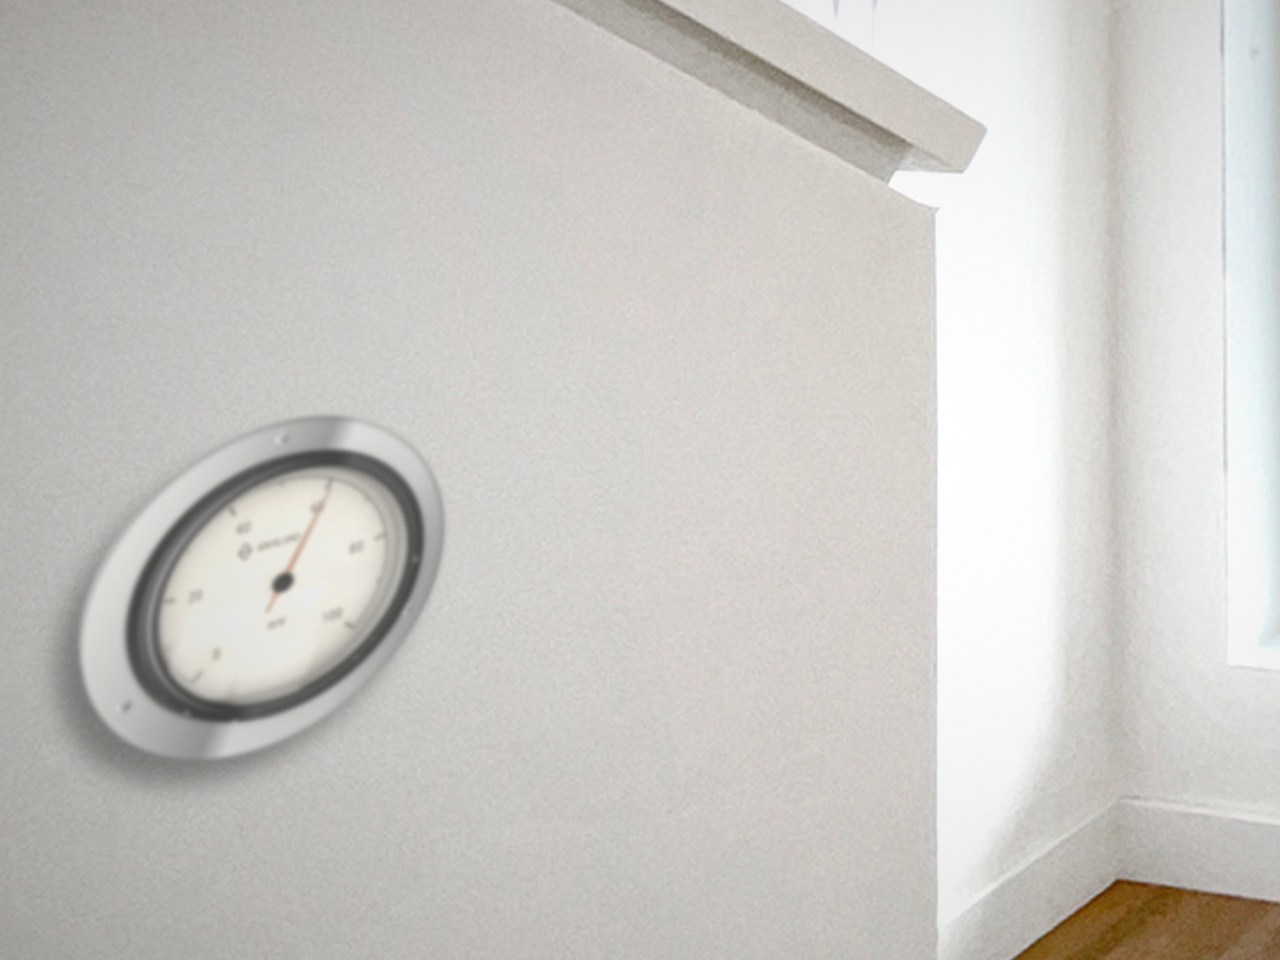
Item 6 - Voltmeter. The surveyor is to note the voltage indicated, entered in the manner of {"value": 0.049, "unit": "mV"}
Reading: {"value": 60, "unit": "mV"}
